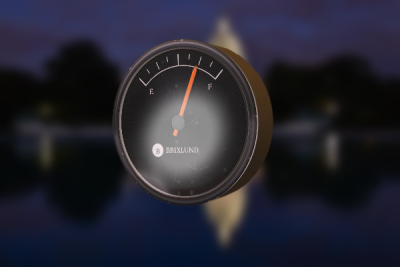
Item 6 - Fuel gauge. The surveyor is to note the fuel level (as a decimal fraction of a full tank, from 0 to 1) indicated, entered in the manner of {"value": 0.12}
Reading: {"value": 0.75}
